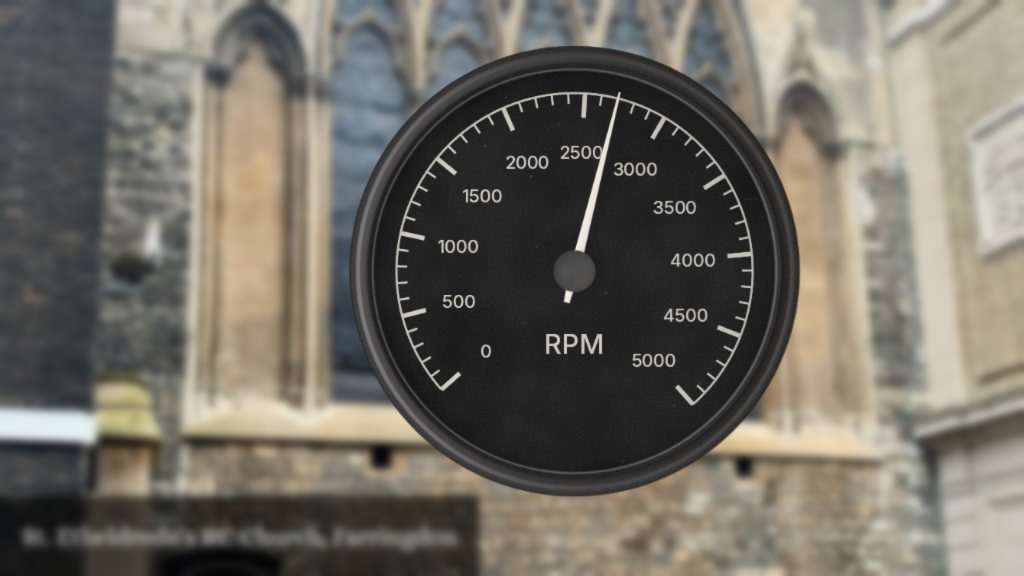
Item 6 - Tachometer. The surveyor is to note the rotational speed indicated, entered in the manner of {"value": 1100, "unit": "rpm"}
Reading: {"value": 2700, "unit": "rpm"}
